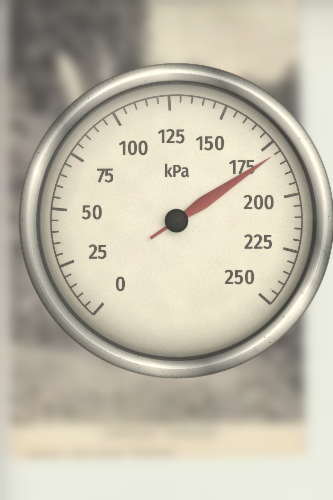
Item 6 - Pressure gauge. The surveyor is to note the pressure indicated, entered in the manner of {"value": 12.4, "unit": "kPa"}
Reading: {"value": 180, "unit": "kPa"}
